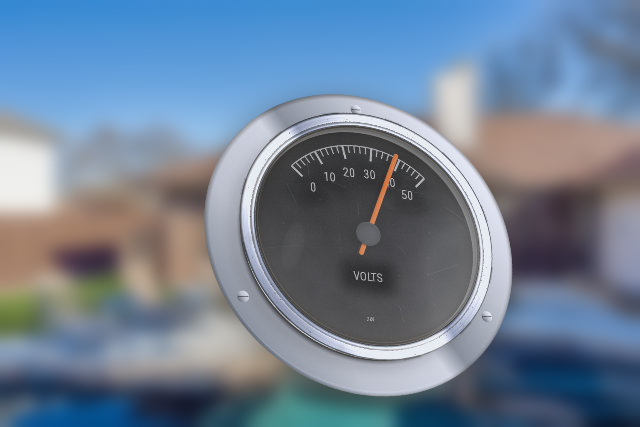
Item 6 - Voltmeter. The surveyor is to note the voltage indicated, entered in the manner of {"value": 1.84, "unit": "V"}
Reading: {"value": 38, "unit": "V"}
